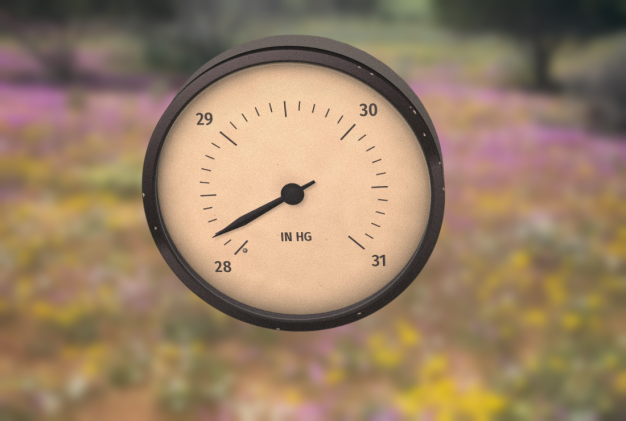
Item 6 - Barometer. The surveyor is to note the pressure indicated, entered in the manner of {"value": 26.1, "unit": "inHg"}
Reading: {"value": 28.2, "unit": "inHg"}
